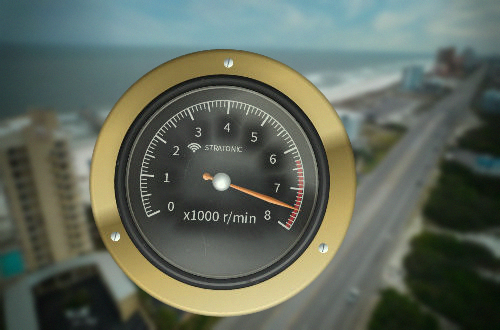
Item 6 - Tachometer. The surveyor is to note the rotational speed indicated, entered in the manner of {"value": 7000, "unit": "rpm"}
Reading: {"value": 7500, "unit": "rpm"}
